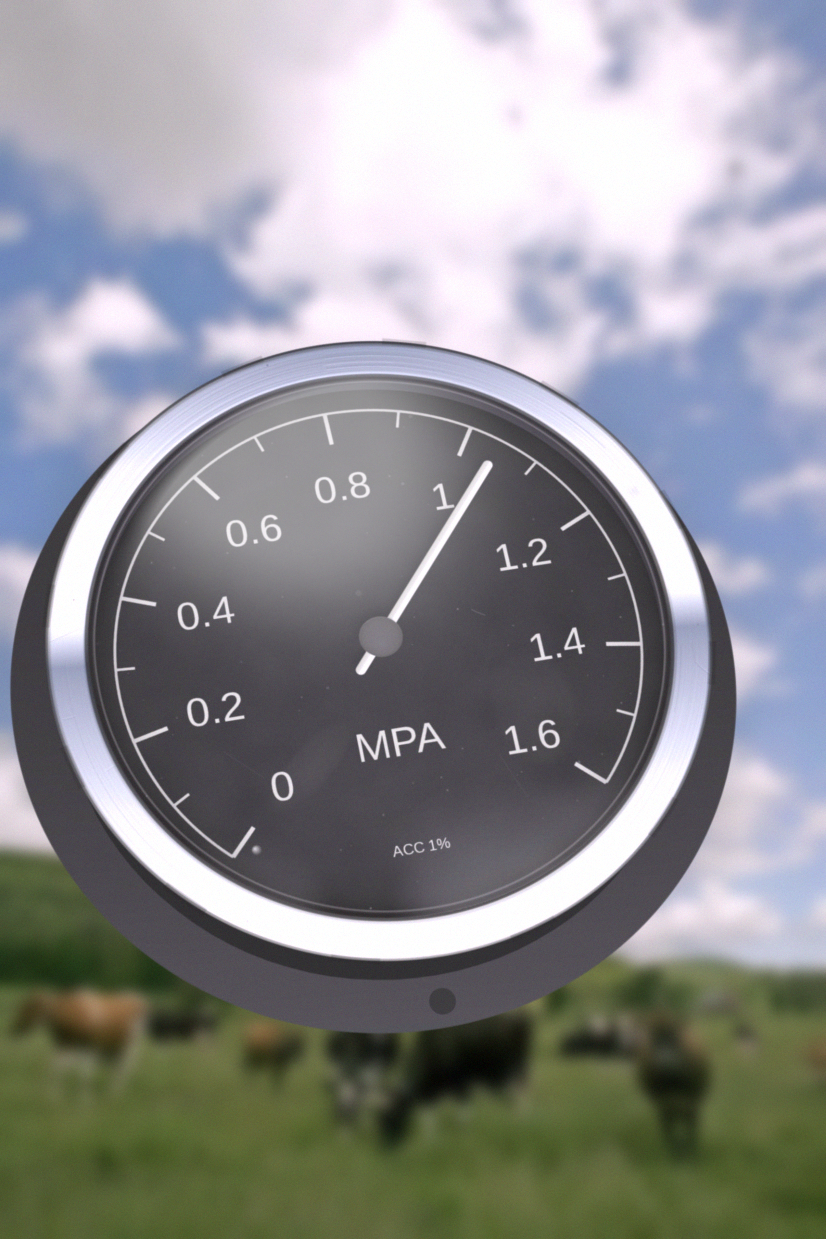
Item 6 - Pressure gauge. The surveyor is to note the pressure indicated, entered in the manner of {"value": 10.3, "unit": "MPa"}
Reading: {"value": 1.05, "unit": "MPa"}
